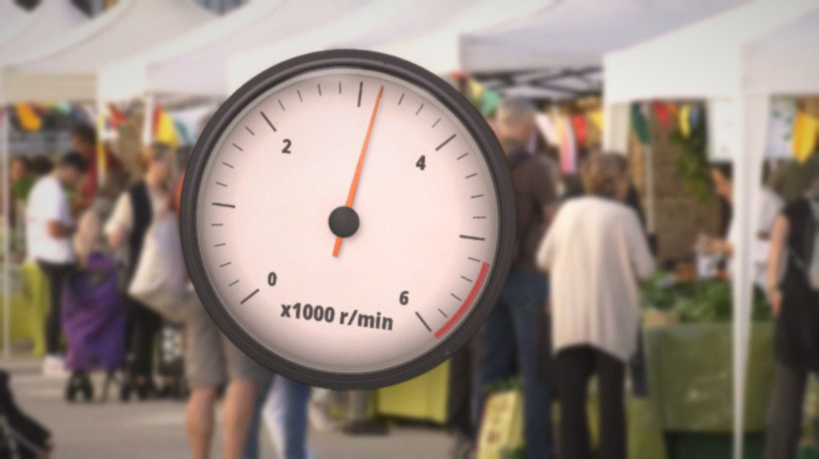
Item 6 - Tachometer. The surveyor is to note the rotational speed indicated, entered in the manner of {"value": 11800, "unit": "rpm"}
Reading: {"value": 3200, "unit": "rpm"}
